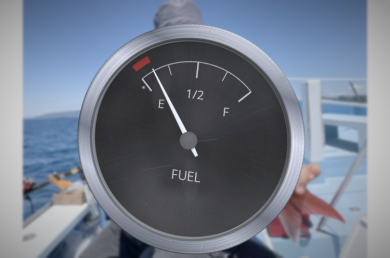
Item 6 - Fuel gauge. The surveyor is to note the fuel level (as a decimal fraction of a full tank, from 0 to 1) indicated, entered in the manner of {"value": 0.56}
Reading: {"value": 0.125}
